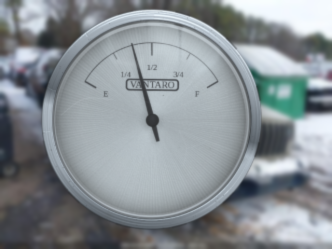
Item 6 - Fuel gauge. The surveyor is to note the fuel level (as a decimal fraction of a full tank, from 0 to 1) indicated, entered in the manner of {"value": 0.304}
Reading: {"value": 0.375}
